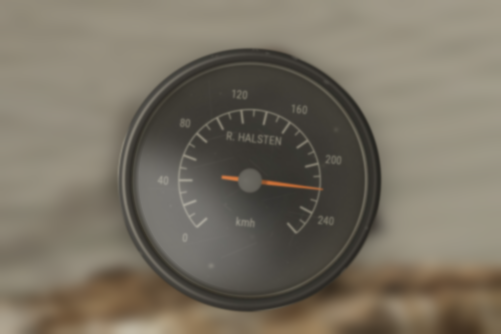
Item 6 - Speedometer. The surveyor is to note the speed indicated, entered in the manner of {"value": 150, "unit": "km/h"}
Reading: {"value": 220, "unit": "km/h"}
